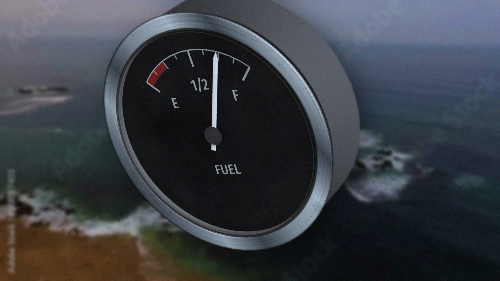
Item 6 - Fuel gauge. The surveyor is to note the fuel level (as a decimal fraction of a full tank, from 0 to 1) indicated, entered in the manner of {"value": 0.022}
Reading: {"value": 0.75}
